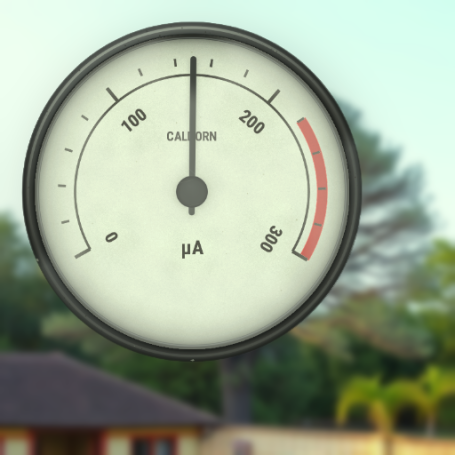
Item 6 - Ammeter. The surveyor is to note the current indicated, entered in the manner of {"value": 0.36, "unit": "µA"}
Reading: {"value": 150, "unit": "µA"}
